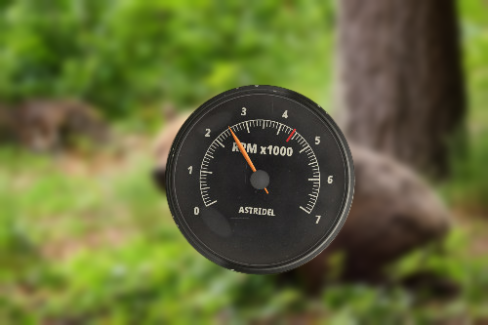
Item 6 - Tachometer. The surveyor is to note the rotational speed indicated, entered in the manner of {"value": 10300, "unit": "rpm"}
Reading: {"value": 2500, "unit": "rpm"}
